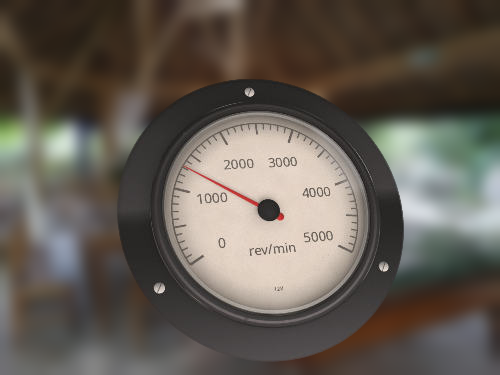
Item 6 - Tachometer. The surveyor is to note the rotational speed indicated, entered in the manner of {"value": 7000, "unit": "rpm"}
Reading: {"value": 1300, "unit": "rpm"}
